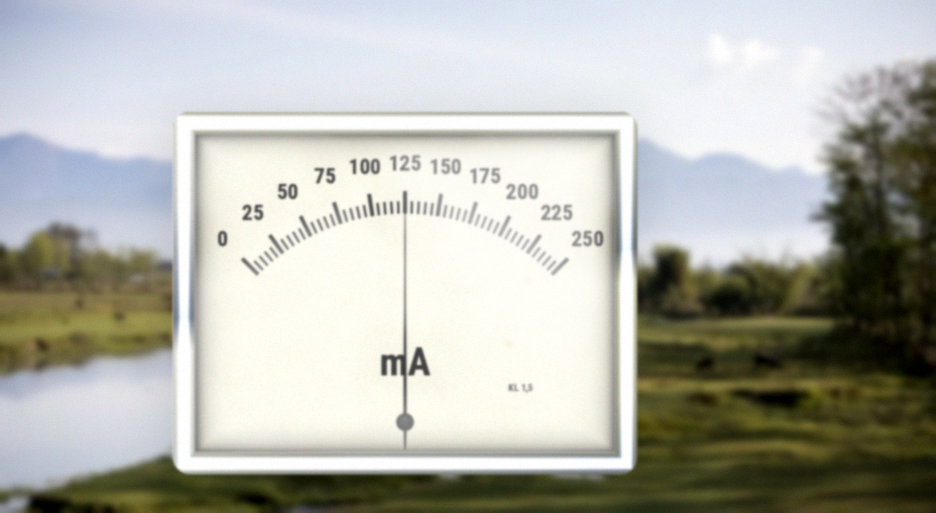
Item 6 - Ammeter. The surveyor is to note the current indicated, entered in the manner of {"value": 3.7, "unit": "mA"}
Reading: {"value": 125, "unit": "mA"}
